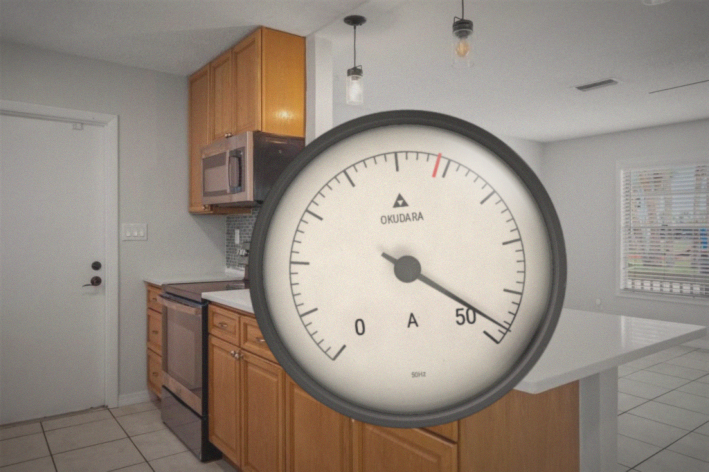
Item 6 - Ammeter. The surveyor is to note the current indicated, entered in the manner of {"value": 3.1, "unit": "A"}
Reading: {"value": 48.5, "unit": "A"}
